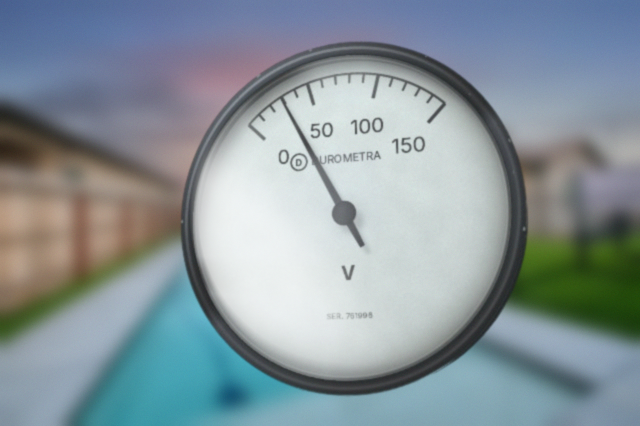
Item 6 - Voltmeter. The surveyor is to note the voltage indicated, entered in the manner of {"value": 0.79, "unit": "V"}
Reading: {"value": 30, "unit": "V"}
